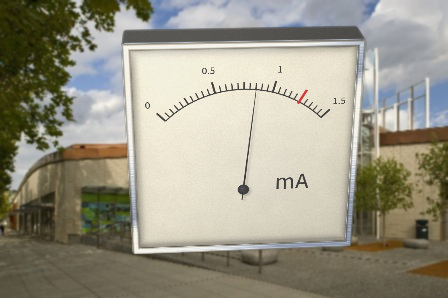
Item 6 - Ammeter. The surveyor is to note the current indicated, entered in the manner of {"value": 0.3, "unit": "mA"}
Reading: {"value": 0.85, "unit": "mA"}
